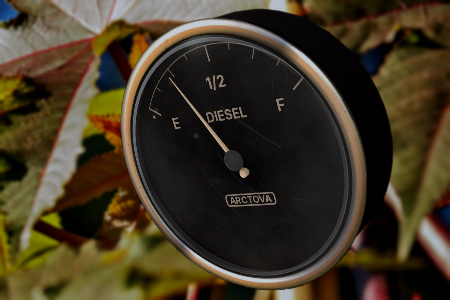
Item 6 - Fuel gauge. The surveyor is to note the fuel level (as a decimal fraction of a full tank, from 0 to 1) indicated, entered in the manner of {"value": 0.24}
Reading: {"value": 0.25}
